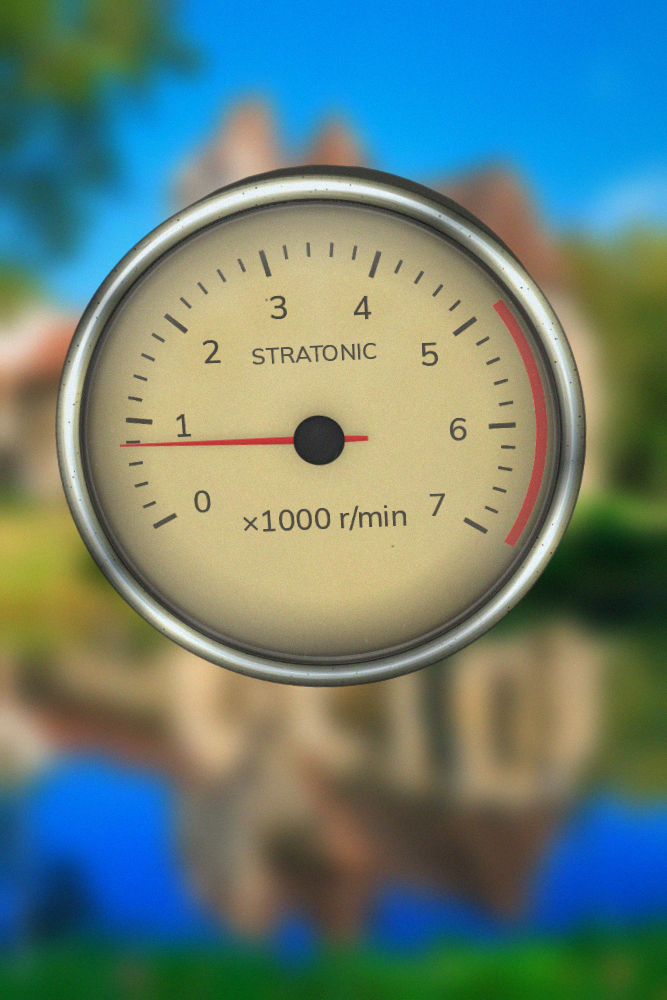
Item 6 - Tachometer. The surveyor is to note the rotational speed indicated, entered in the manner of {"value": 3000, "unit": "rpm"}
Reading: {"value": 800, "unit": "rpm"}
